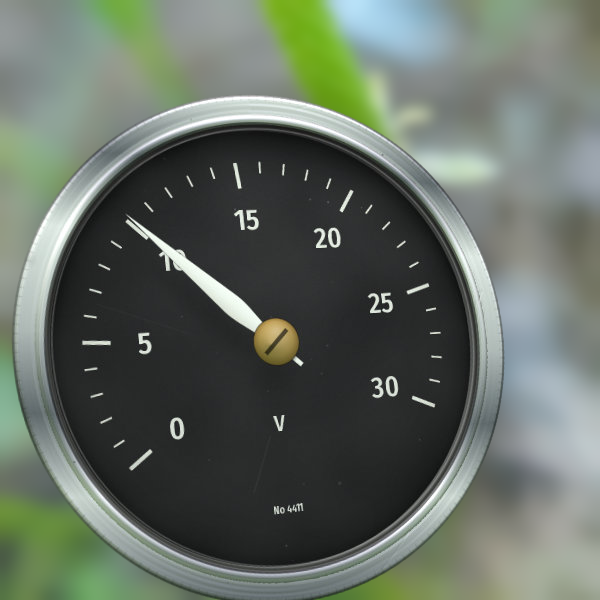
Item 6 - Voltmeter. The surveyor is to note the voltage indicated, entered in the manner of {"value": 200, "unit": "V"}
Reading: {"value": 10, "unit": "V"}
